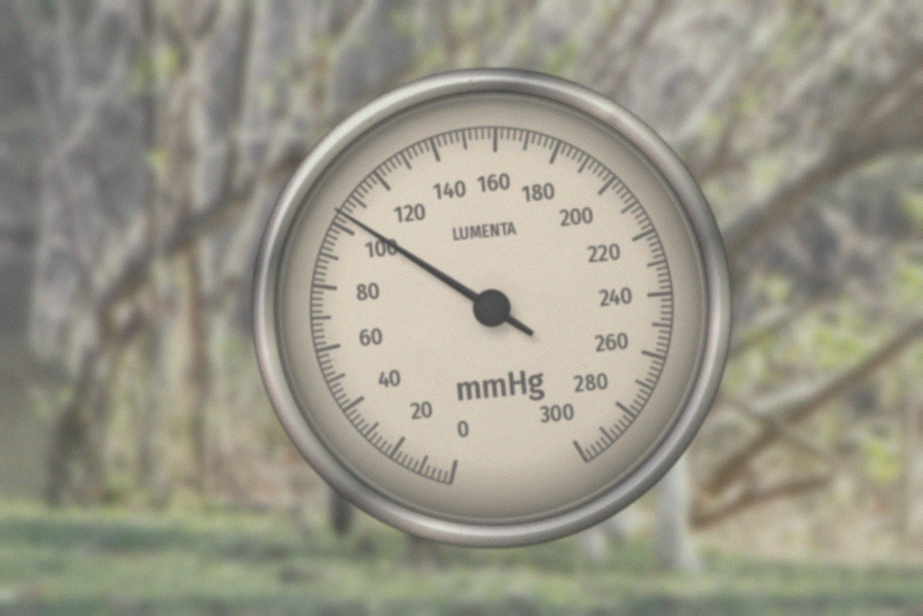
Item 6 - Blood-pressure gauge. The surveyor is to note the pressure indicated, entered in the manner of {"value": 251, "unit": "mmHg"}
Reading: {"value": 104, "unit": "mmHg"}
